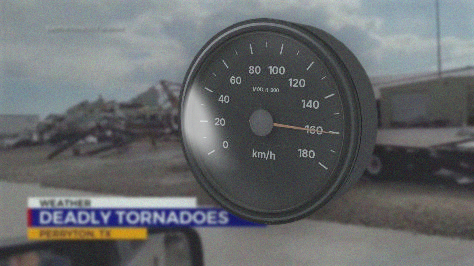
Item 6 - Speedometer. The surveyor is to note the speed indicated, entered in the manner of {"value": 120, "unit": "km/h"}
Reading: {"value": 160, "unit": "km/h"}
